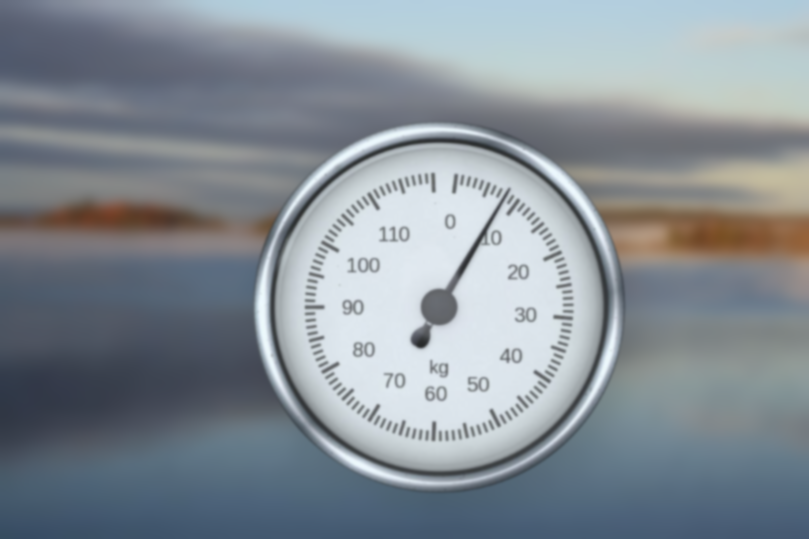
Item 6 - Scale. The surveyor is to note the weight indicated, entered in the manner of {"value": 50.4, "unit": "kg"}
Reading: {"value": 8, "unit": "kg"}
